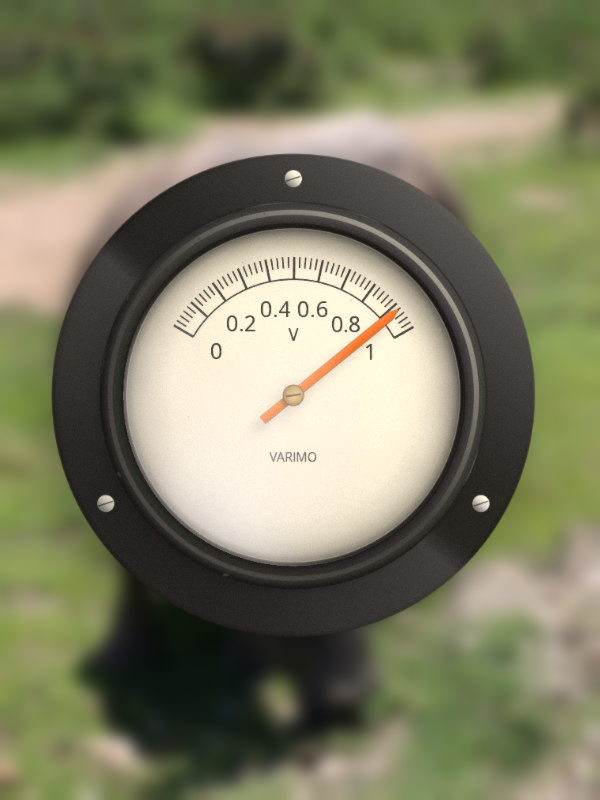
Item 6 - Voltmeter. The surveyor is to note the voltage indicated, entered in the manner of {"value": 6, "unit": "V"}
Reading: {"value": 0.92, "unit": "V"}
